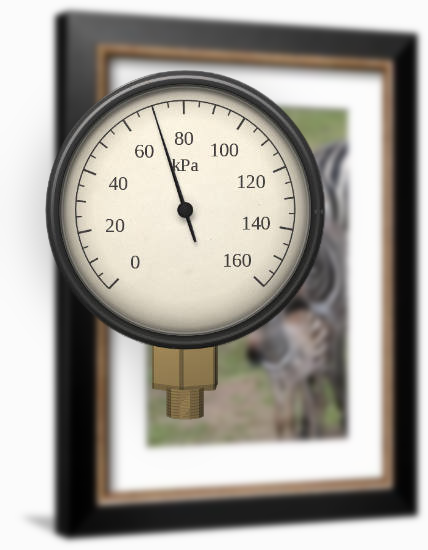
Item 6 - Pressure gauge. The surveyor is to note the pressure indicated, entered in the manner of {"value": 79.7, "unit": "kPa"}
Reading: {"value": 70, "unit": "kPa"}
